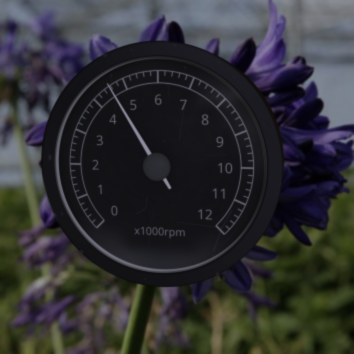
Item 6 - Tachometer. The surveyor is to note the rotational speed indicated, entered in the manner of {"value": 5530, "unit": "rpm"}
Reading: {"value": 4600, "unit": "rpm"}
